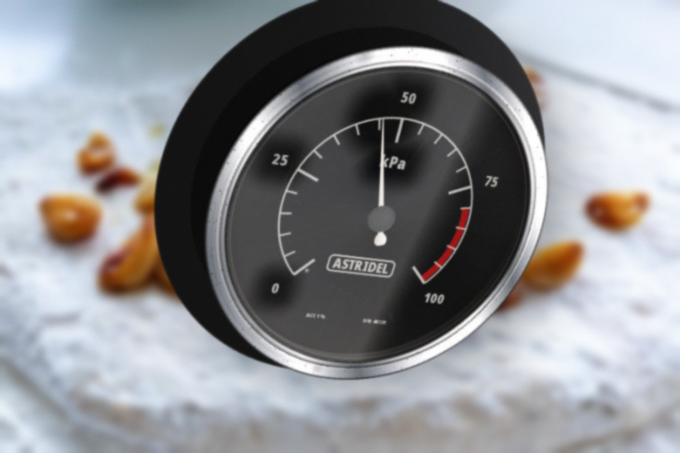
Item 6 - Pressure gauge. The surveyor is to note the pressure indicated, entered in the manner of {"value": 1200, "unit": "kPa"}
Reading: {"value": 45, "unit": "kPa"}
